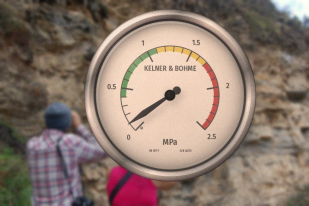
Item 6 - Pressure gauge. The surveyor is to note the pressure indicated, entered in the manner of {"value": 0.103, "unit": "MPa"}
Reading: {"value": 0.1, "unit": "MPa"}
